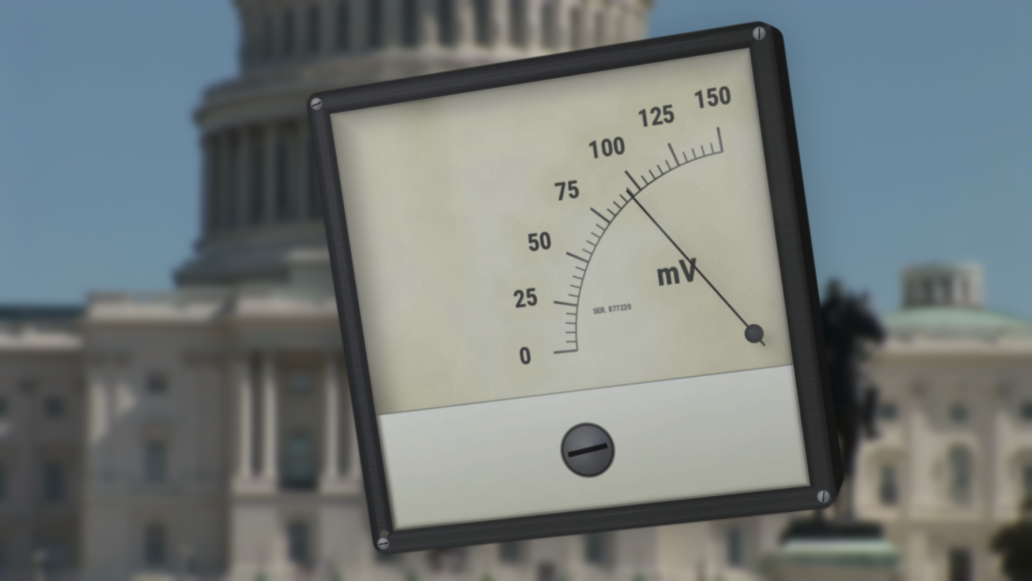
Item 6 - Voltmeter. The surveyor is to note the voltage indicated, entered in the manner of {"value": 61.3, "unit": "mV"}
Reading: {"value": 95, "unit": "mV"}
